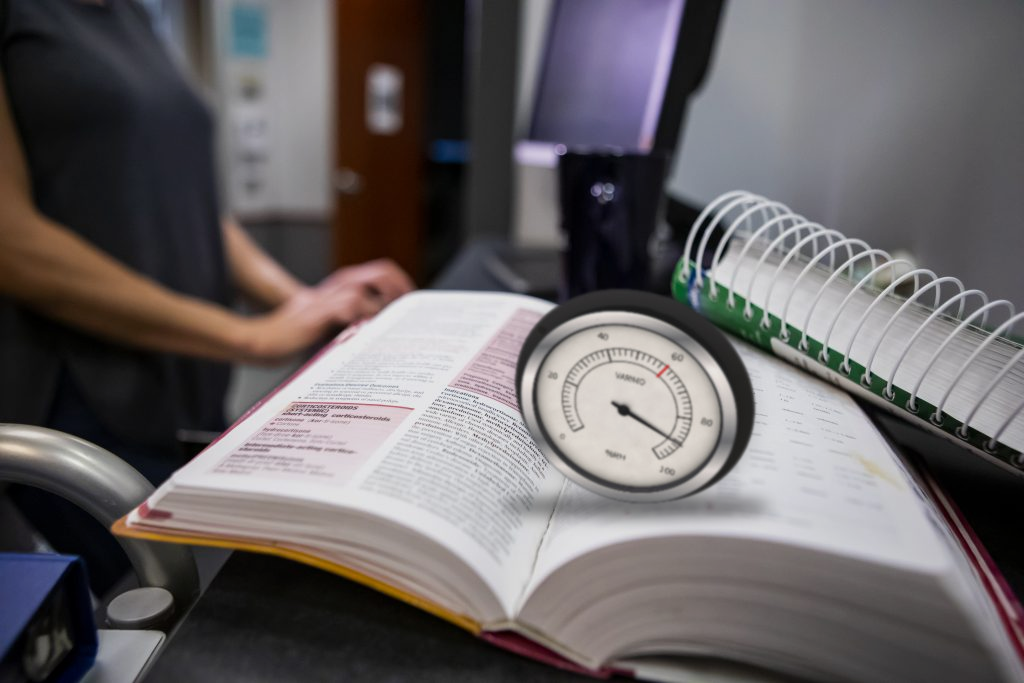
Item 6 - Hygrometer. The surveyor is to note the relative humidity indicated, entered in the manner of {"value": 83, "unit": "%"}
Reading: {"value": 90, "unit": "%"}
